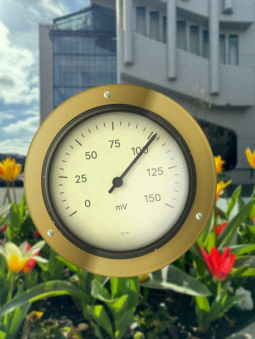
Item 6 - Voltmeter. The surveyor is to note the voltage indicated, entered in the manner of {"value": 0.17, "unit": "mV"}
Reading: {"value": 102.5, "unit": "mV"}
